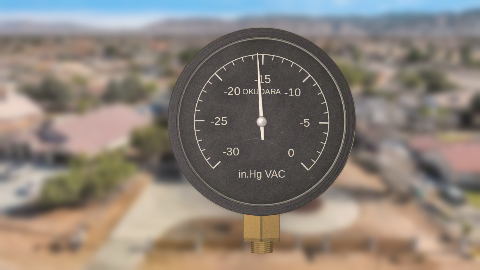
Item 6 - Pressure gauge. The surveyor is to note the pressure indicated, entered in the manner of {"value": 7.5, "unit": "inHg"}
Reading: {"value": -15.5, "unit": "inHg"}
